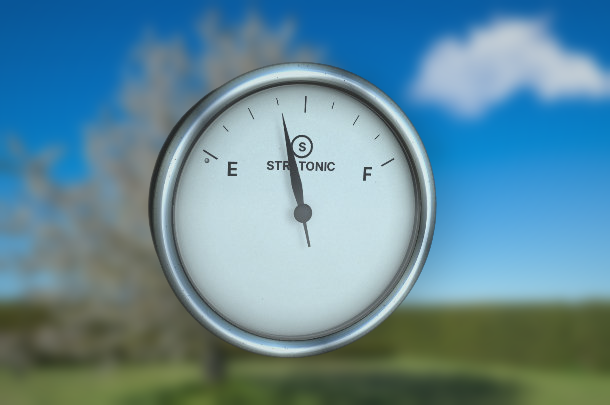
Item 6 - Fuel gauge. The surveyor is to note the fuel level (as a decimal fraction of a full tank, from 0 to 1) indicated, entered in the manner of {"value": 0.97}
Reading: {"value": 0.375}
